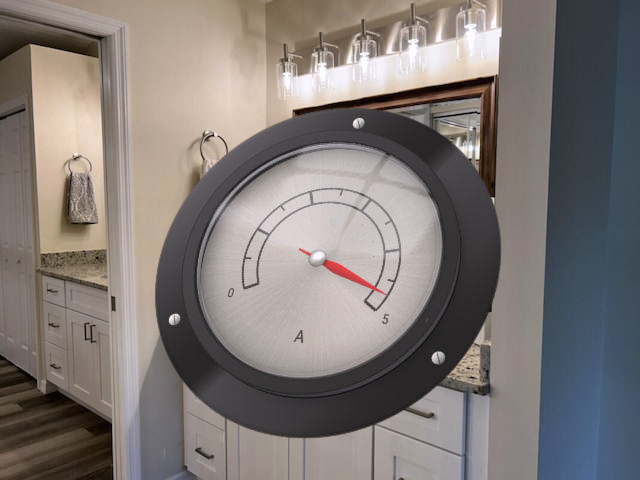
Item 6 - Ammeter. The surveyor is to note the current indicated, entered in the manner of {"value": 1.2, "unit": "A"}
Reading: {"value": 4.75, "unit": "A"}
